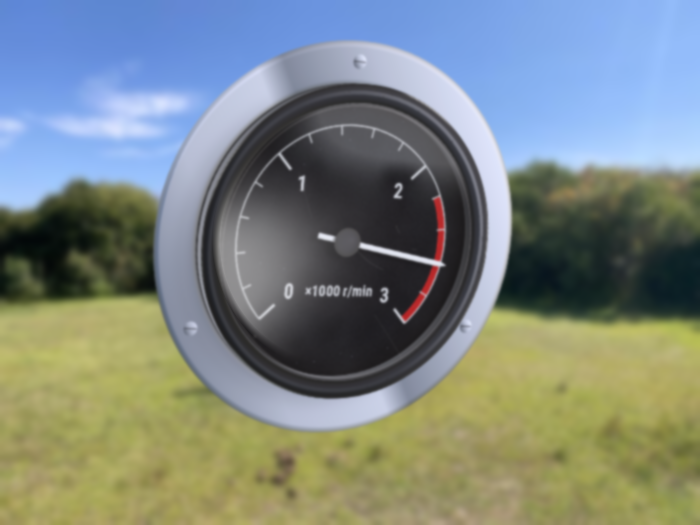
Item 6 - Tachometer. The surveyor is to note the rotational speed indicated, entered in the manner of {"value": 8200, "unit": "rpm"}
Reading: {"value": 2600, "unit": "rpm"}
